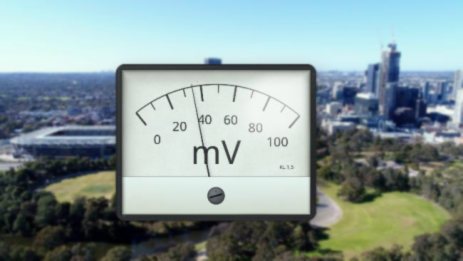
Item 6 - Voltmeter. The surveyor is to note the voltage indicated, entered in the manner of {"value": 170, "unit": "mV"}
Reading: {"value": 35, "unit": "mV"}
